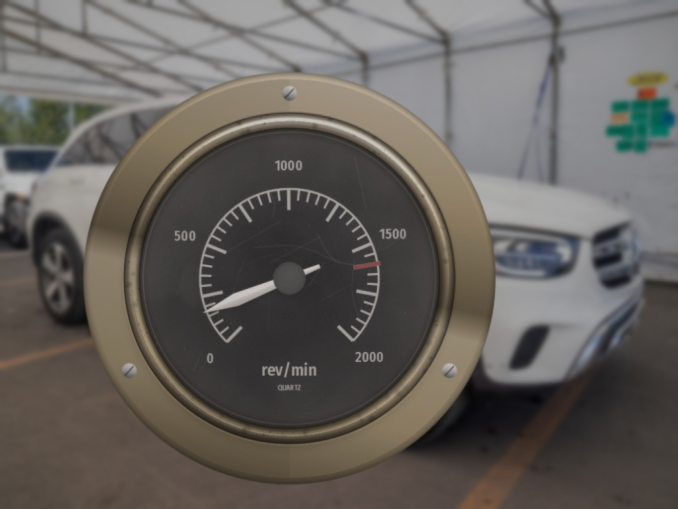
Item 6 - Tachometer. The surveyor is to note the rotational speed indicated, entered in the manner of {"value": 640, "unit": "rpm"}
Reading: {"value": 175, "unit": "rpm"}
